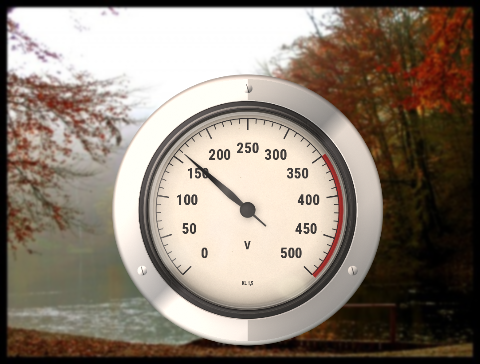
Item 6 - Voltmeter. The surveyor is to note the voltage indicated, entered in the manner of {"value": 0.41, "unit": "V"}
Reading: {"value": 160, "unit": "V"}
